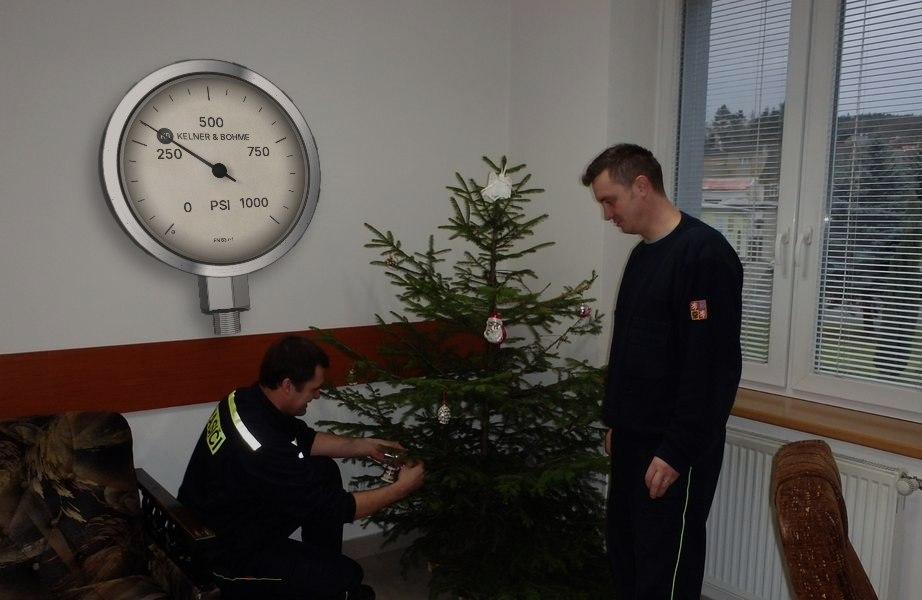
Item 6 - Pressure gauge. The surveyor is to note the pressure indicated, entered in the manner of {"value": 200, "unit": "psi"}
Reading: {"value": 300, "unit": "psi"}
